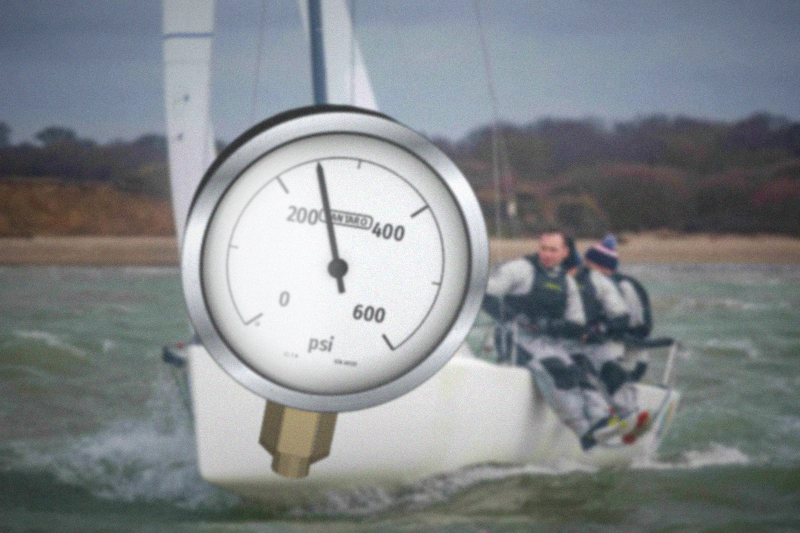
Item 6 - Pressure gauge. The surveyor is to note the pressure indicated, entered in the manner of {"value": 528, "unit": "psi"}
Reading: {"value": 250, "unit": "psi"}
